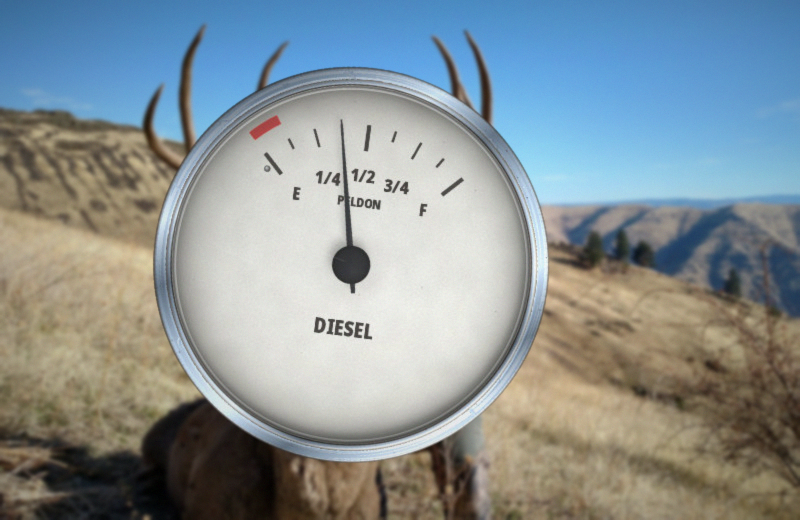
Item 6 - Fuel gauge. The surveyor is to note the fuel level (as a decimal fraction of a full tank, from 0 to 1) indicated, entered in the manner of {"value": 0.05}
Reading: {"value": 0.375}
